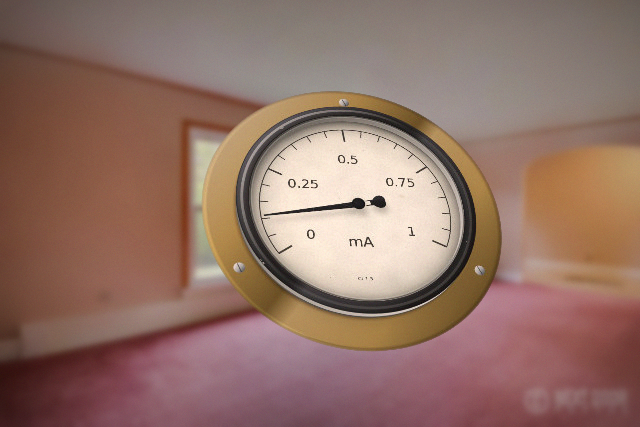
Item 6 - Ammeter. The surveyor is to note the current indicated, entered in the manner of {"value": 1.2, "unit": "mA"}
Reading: {"value": 0.1, "unit": "mA"}
